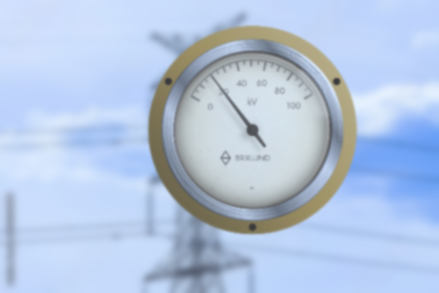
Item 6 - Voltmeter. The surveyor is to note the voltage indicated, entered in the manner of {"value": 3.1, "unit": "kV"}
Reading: {"value": 20, "unit": "kV"}
